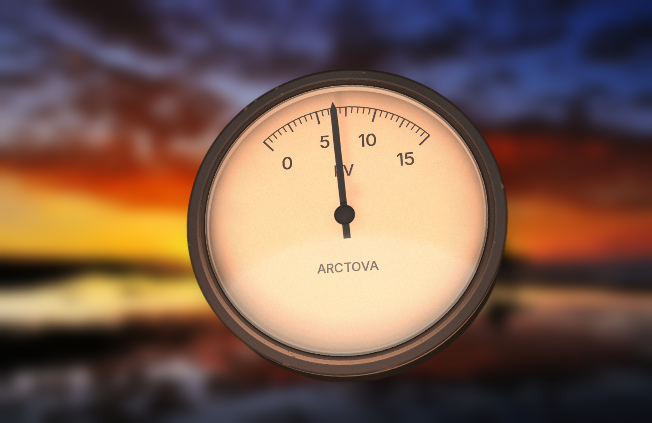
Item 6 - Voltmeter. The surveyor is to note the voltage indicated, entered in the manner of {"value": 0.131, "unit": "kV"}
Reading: {"value": 6.5, "unit": "kV"}
